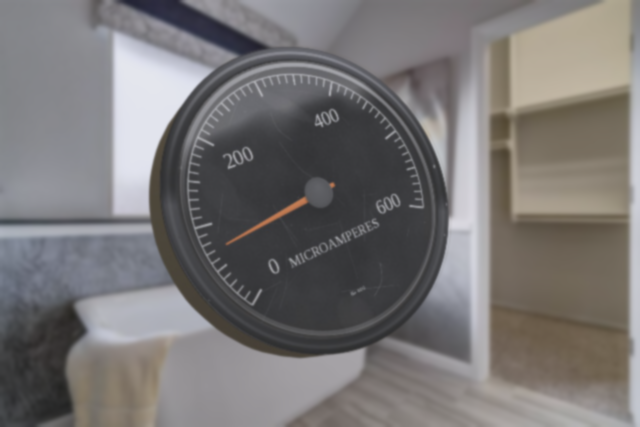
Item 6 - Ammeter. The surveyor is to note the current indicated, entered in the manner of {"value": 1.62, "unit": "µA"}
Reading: {"value": 70, "unit": "µA"}
